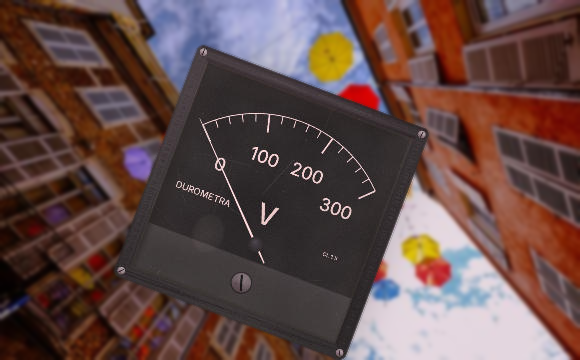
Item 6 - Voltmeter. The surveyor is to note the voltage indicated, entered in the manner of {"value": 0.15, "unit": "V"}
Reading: {"value": 0, "unit": "V"}
